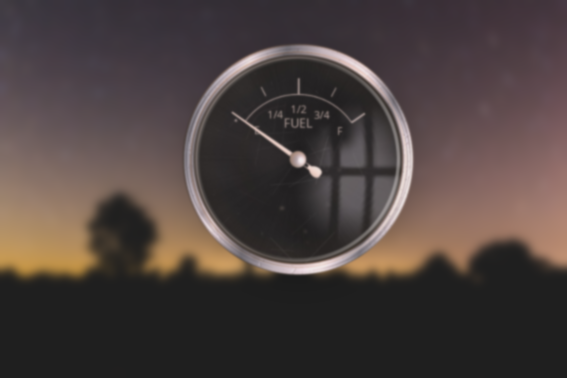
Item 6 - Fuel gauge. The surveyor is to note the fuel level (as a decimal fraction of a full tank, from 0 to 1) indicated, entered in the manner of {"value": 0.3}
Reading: {"value": 0}
